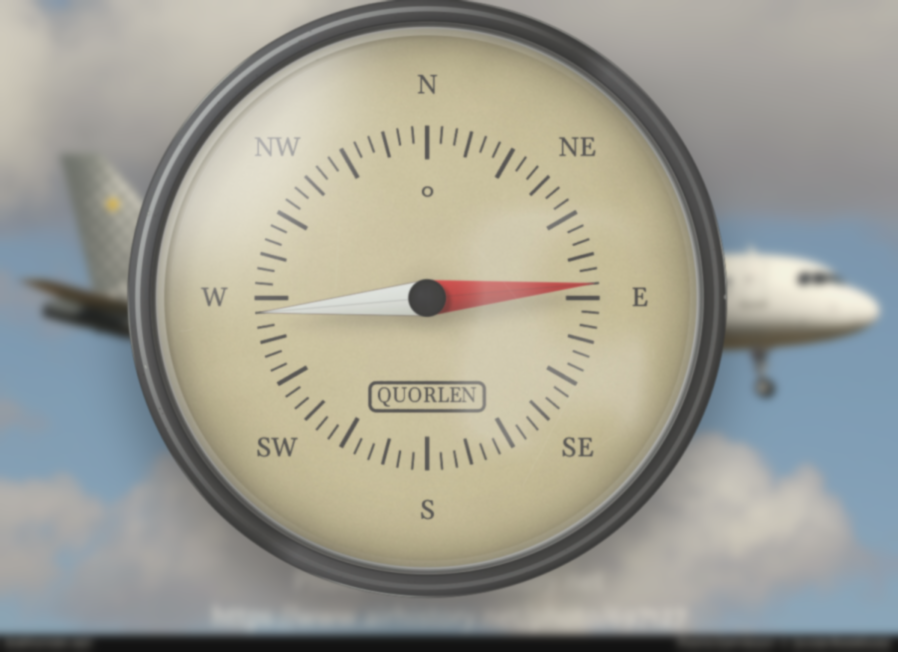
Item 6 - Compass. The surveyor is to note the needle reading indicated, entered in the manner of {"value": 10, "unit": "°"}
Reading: {"value": 85, "unit": "°"}
